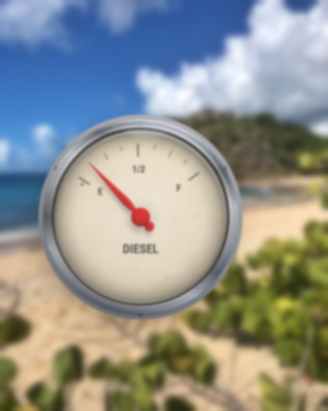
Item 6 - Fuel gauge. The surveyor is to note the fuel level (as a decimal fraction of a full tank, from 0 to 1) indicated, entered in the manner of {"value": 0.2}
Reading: {"value": 0.125}
